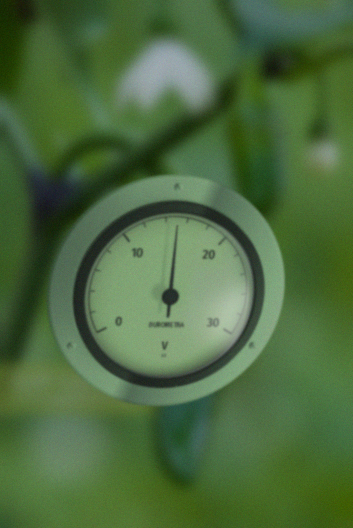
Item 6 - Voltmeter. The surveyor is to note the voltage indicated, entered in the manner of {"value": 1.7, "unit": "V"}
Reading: {"value": 15, "unit": "V"}
